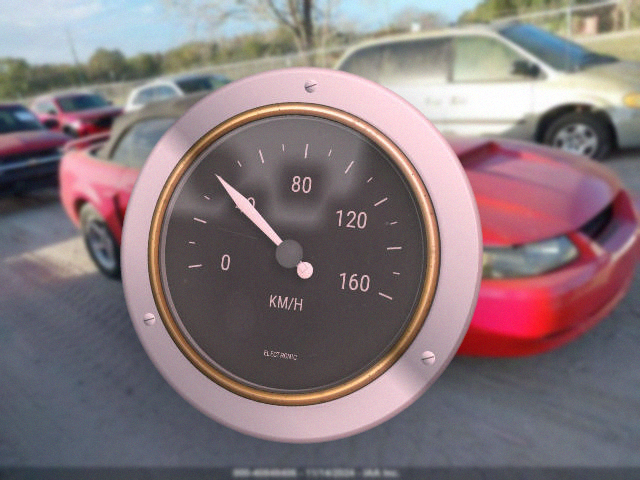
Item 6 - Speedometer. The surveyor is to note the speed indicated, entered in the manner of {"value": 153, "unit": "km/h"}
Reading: {"value": 40, "unit": "km/h"}
